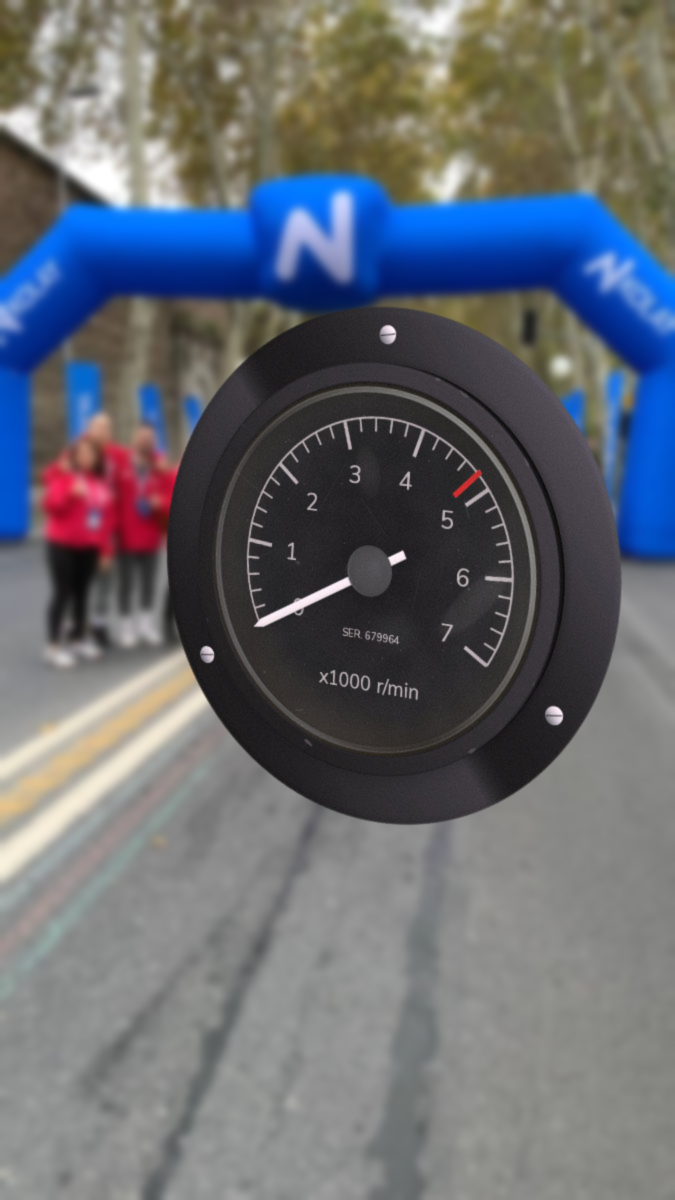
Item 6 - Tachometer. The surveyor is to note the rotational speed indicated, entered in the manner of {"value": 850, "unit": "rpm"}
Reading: {"value": 0, "unit": "rpm"}
